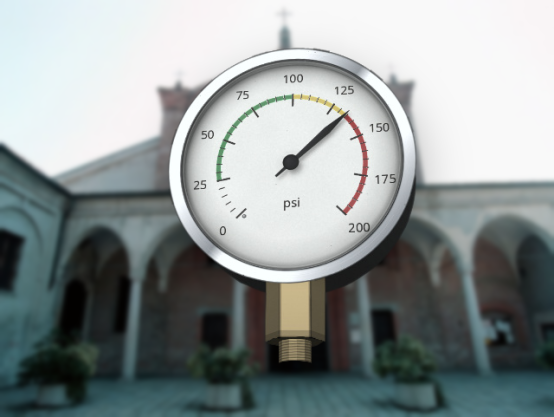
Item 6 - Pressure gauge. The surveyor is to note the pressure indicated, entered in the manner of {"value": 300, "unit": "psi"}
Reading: {"value": 135, "unit": "psi"}
